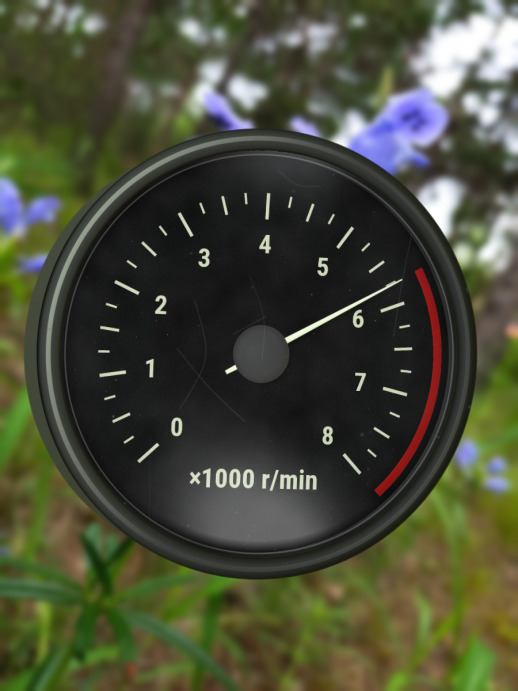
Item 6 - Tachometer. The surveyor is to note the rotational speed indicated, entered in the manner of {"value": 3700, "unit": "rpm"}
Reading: {"value": 5750, "unit": "rpm"}
